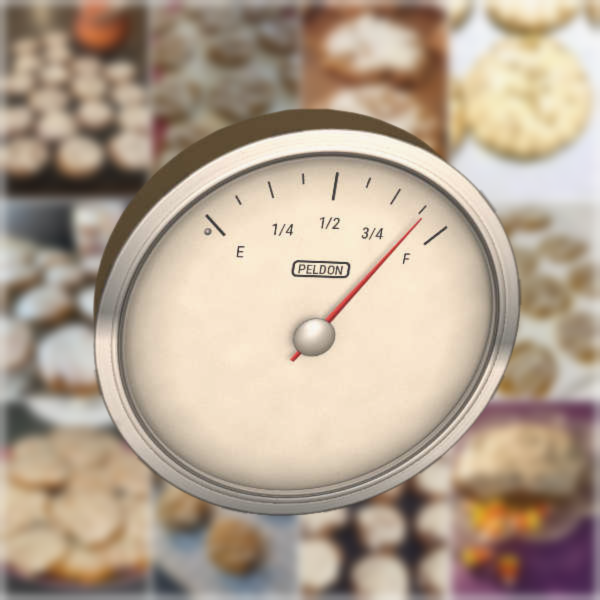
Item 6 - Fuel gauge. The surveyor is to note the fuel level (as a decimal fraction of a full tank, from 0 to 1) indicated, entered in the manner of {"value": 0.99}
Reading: {"value": 0.875}
